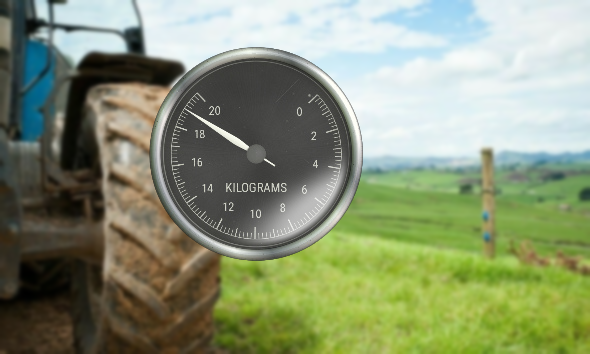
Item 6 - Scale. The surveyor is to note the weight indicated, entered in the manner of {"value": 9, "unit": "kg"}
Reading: {"value": 19, "unit": "kg"}
